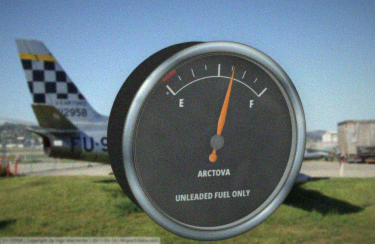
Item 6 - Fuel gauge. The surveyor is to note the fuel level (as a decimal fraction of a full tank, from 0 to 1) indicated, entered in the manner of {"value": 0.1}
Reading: {"value": 0.625}
